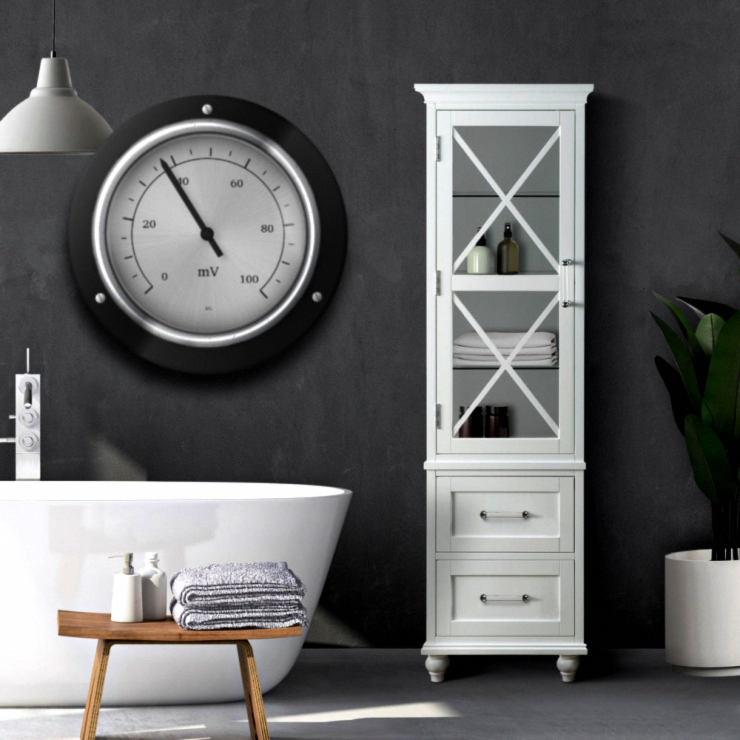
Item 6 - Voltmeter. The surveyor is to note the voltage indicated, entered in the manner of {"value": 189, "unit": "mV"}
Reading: {"value": 37.5, "unit": "mV"}
